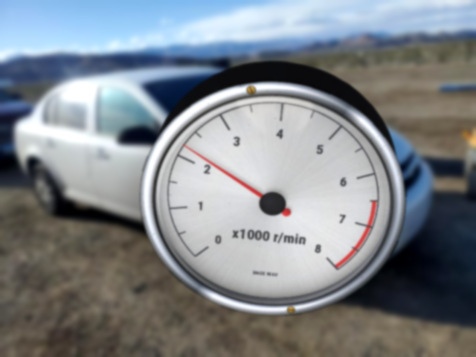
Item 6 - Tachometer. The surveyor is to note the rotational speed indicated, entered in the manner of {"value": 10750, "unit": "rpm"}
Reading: {"value": 2250, "unit": "rpm"}
